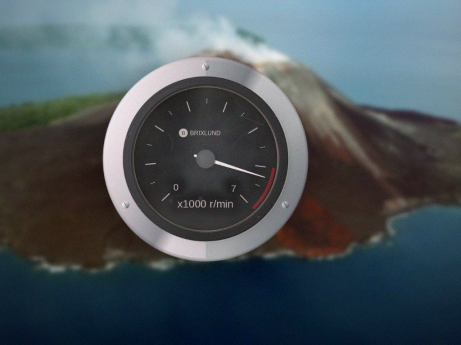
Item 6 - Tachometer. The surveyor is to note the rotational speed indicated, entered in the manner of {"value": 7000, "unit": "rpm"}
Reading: {"value": 6250, "unit": "rpm"}
